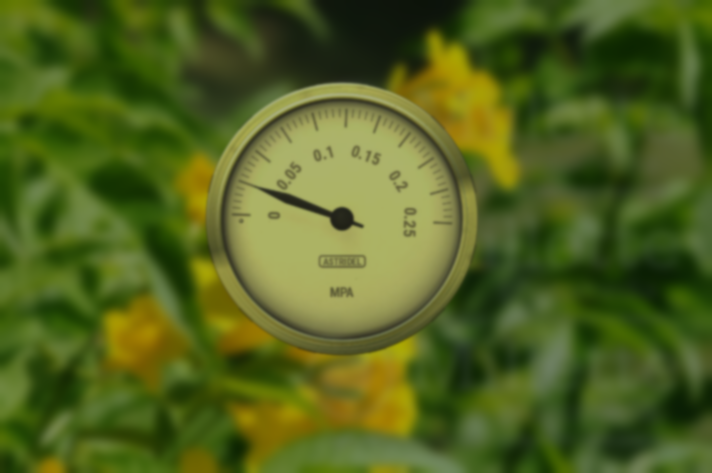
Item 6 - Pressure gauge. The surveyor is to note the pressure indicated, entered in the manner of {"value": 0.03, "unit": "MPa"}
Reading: {"value": 0.025, "unit": "MPa"}
